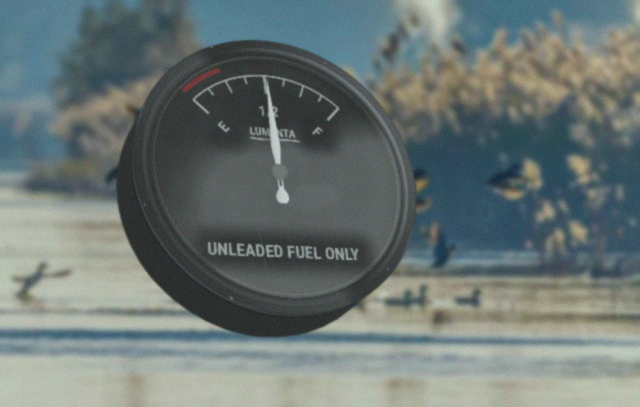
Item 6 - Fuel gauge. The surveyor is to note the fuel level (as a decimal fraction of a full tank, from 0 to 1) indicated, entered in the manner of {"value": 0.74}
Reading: {"value": 0.5}
